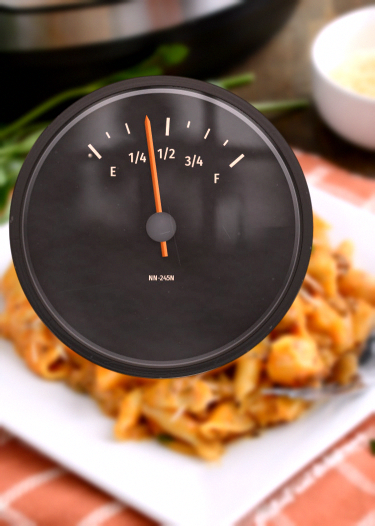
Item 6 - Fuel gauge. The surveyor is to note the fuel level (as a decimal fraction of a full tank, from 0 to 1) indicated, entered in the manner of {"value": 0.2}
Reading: {"value": 0.375}
